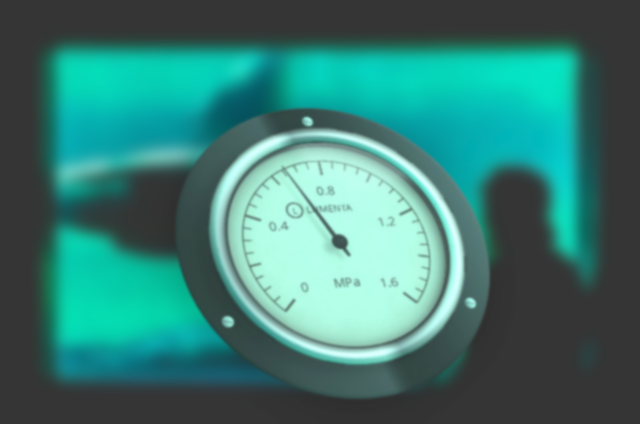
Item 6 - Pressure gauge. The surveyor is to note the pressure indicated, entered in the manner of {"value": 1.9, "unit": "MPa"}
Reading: {"value": 0.65, "unit": "MPa"}
